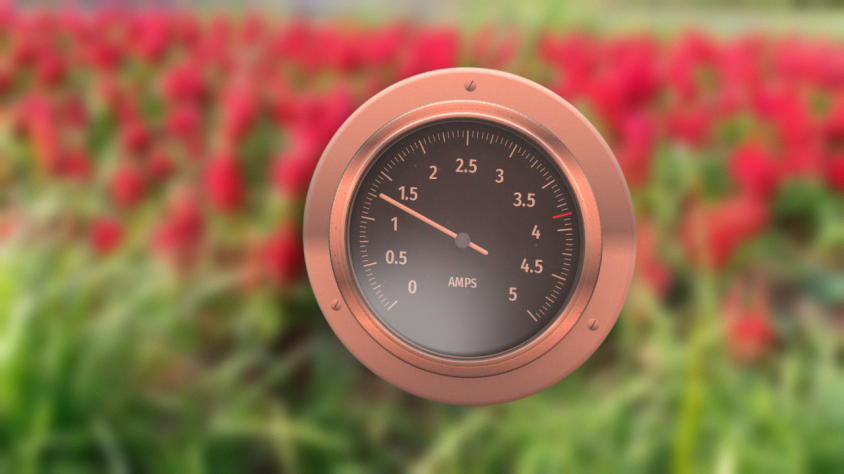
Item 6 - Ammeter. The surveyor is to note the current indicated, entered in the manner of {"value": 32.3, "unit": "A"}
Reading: {"value": 1.3, "unit": "A"}
